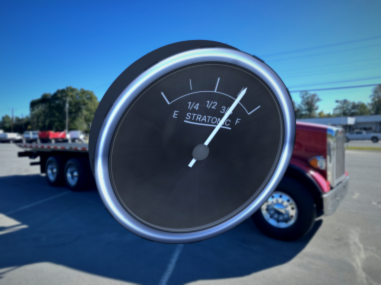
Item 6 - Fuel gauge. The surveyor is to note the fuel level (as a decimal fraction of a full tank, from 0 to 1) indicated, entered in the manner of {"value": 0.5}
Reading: {"value": 0.75}
